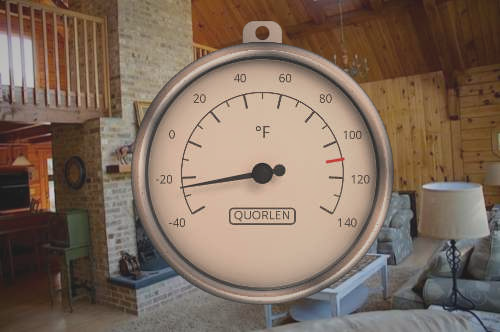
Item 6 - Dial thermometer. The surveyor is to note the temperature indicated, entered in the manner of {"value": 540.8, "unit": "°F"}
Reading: {"value": -25, "unit": "°F"}
